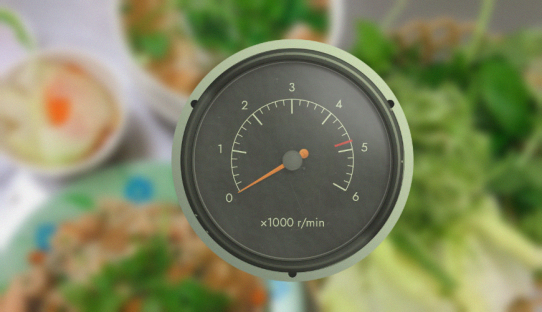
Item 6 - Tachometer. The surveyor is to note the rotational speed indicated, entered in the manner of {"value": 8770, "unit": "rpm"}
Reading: {"value": 0, "unit": "rpm"}
